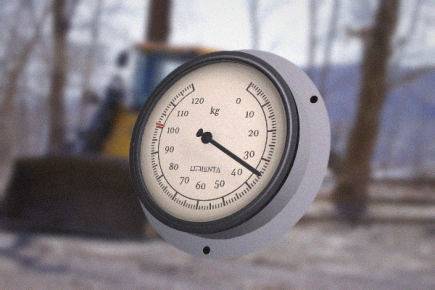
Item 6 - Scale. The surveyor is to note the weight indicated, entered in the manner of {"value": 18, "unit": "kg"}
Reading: {"value": 35, "unit": "kg"}
